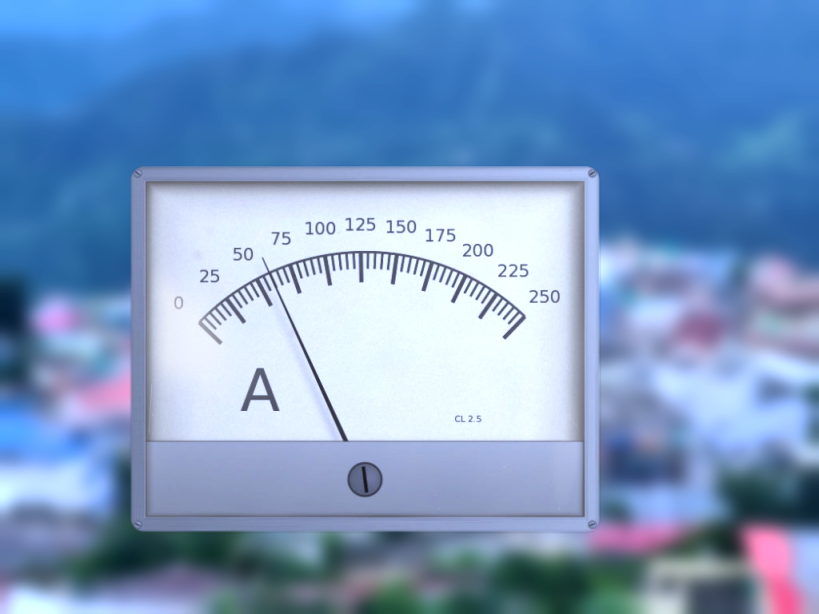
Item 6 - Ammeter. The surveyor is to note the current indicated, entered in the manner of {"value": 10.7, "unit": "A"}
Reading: {"value": 60, "unit": "A"}
